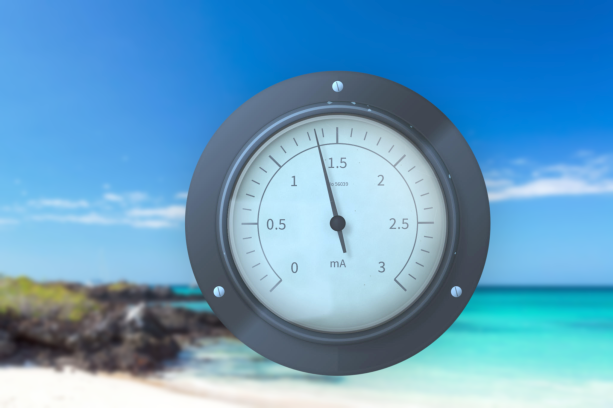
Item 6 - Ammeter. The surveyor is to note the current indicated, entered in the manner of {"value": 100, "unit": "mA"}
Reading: {"value": 1.35, "unit": "mA"}
